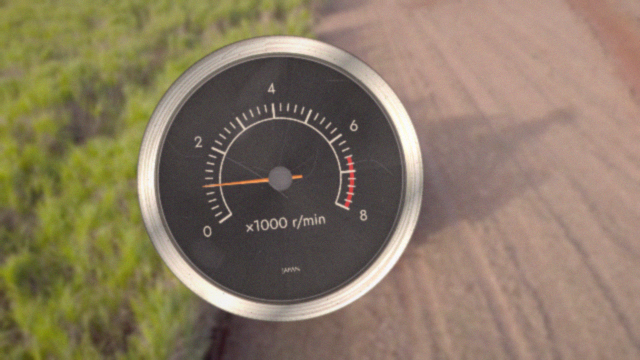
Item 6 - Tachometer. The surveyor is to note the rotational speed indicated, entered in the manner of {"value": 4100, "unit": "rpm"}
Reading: {"value": 1000, "unit": "rpm"}
